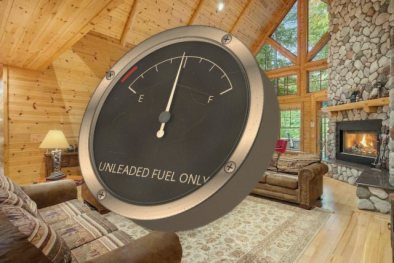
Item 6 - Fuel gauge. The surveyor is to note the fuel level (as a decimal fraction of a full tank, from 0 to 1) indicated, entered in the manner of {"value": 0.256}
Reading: {"value": 0.5}
